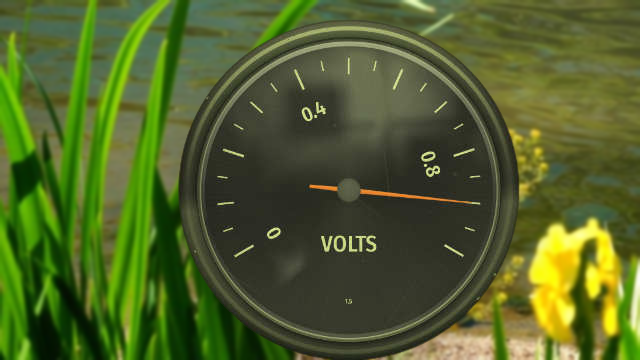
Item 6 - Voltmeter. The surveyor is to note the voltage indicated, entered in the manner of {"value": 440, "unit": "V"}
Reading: {"value": 0.9, "unit": "V"}
